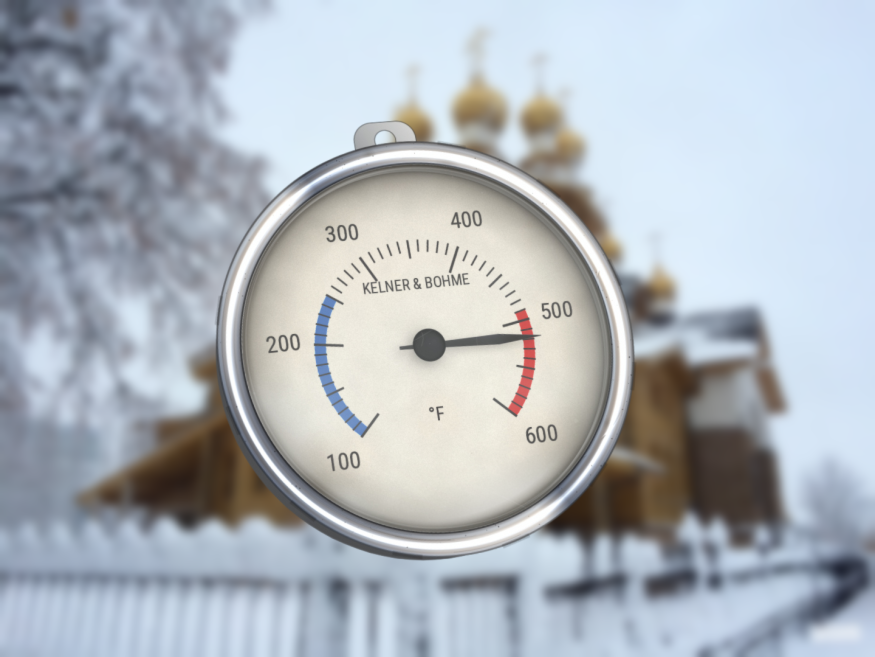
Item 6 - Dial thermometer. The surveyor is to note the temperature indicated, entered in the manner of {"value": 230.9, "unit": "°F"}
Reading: {"value": 520, "unit": "°F"}
